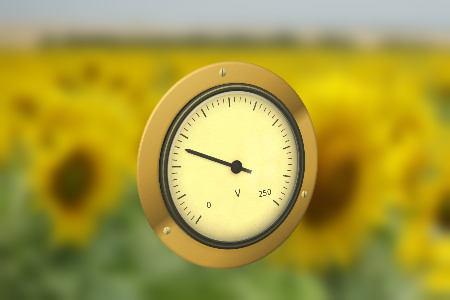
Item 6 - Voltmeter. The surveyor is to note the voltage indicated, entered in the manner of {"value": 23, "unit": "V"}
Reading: {"value": 65, "unit": "V"}
